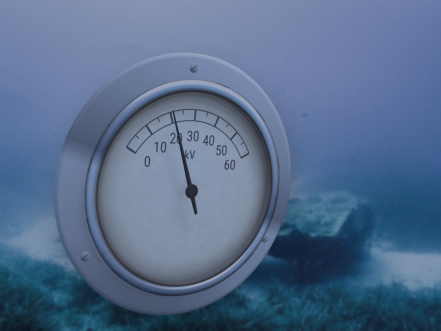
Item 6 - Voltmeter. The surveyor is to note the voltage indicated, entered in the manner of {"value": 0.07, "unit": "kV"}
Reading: {"value": 20, "unit": "kV"}
